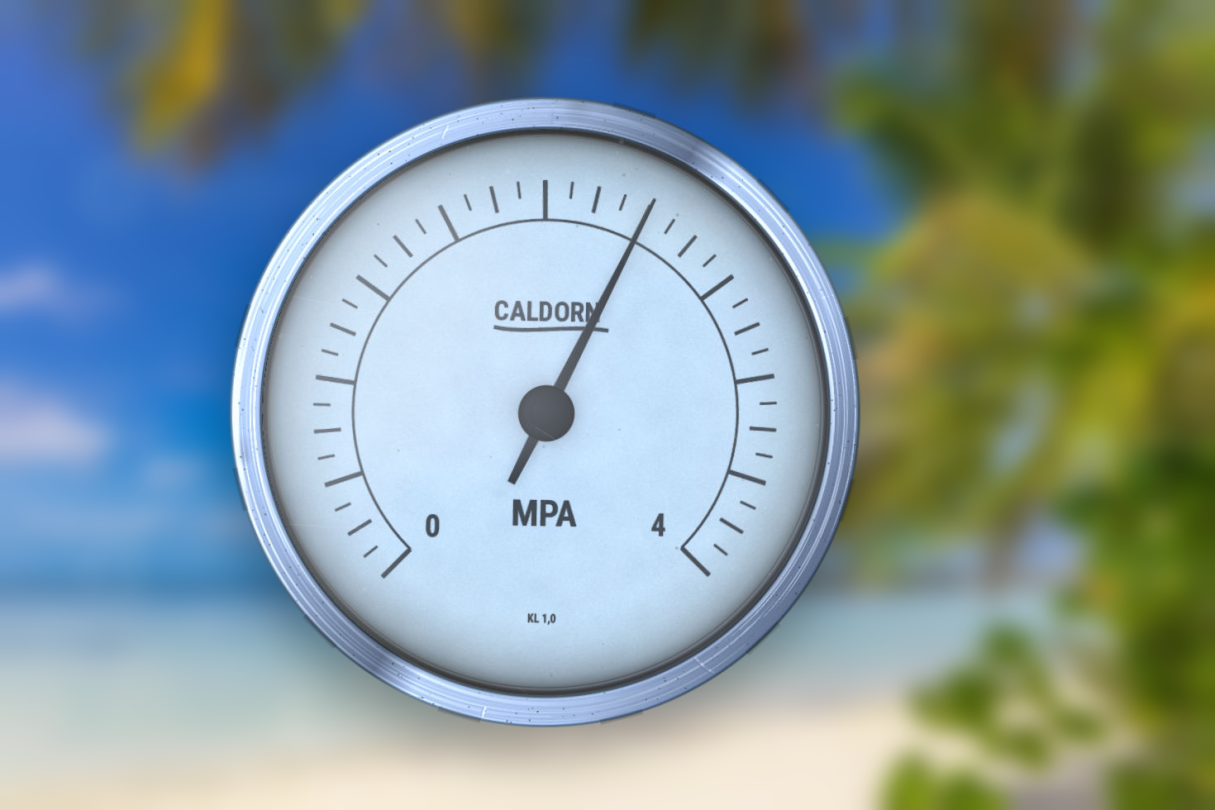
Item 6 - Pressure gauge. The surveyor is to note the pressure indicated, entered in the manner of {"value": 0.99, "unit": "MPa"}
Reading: {"value": 2.4, "unit": "MPa"}
